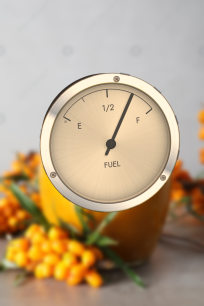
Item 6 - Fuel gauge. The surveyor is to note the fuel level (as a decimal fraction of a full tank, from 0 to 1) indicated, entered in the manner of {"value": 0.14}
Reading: {"value": 0.75}
